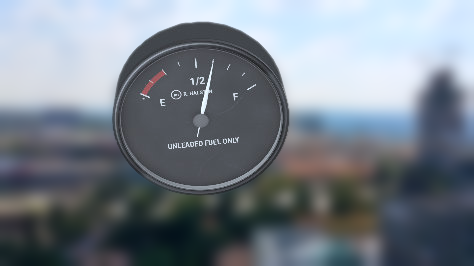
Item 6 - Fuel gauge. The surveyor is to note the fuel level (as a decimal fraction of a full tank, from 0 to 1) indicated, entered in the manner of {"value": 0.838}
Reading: {"value": 0.625}
